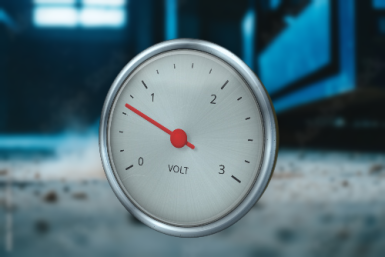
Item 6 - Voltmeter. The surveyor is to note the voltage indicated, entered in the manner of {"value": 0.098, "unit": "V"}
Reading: {"value": 0.7, "unit": "V"}
